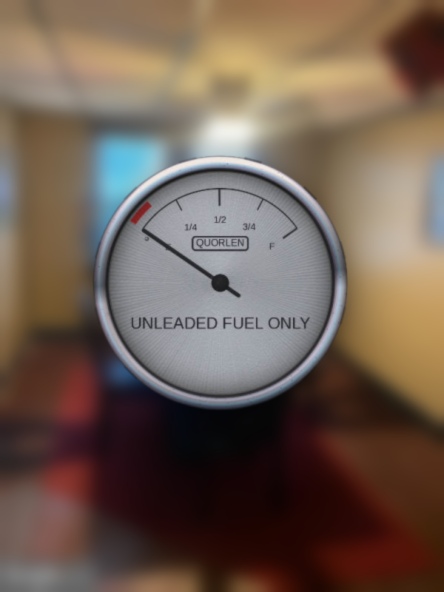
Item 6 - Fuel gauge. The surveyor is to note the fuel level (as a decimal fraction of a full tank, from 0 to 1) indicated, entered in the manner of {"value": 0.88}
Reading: {"value": 0}
